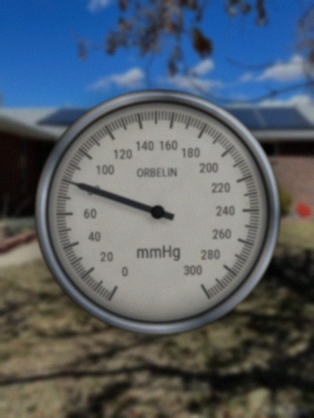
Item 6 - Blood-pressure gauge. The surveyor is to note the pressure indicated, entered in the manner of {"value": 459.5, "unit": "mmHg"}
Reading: {"value": 80, "unit": "mmHg"}
